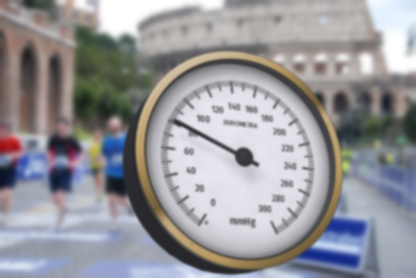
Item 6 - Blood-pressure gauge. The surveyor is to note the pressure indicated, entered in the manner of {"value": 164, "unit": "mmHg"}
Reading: {"value": 80, "unit": "mmHg"}
